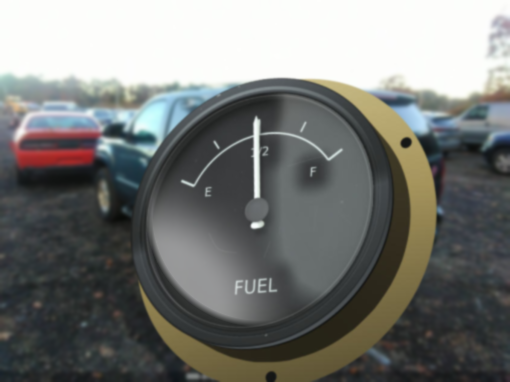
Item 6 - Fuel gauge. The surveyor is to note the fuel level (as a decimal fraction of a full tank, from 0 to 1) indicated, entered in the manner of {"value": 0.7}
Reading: {"value": 0.5}
